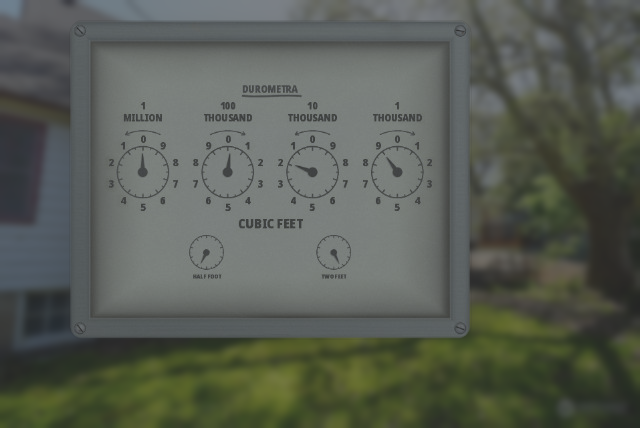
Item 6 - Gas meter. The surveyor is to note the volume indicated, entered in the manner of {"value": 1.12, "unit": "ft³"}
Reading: {"value": 1900, "unit": "ft³"}
